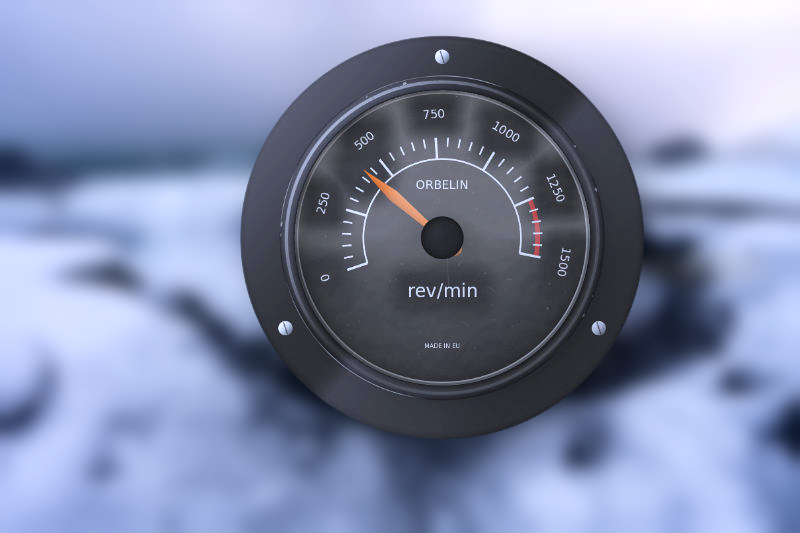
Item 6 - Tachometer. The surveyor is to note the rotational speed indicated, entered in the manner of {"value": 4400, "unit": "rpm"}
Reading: {"value": 425, "unit": "rpm"}
